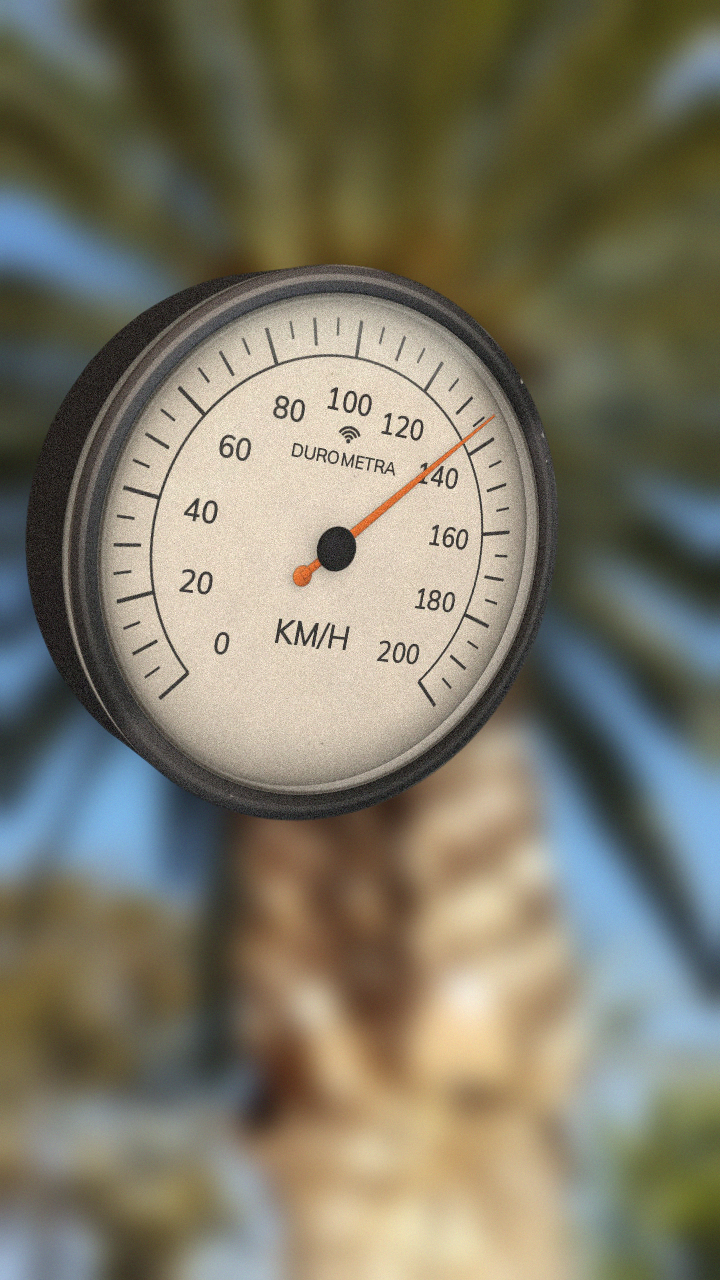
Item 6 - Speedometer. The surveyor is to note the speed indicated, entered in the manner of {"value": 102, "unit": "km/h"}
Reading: {"value": 135, "unit": "km/h"}
